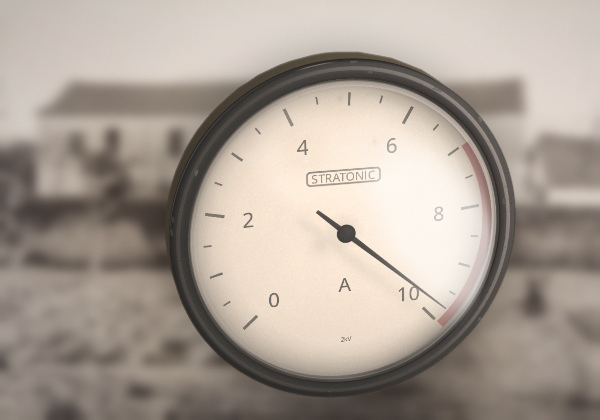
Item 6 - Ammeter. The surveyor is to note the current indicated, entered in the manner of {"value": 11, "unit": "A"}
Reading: {"value": 9.75, "unit": "A"}
